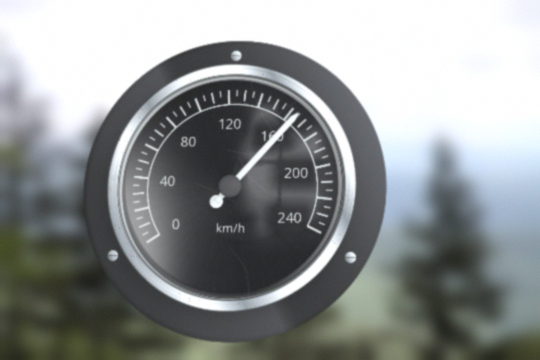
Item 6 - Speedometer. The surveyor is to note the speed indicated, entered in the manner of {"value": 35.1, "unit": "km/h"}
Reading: {"value": 165, "unit": "km/h"}
